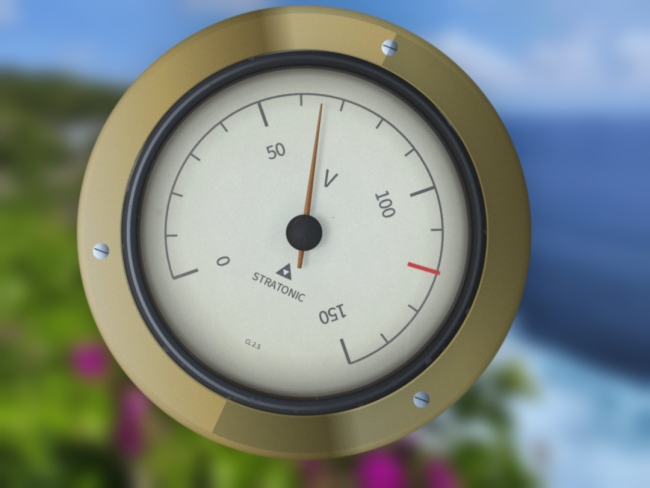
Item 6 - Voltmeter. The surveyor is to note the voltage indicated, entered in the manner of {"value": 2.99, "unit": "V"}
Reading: {"value": 65, "unit": "V"}
